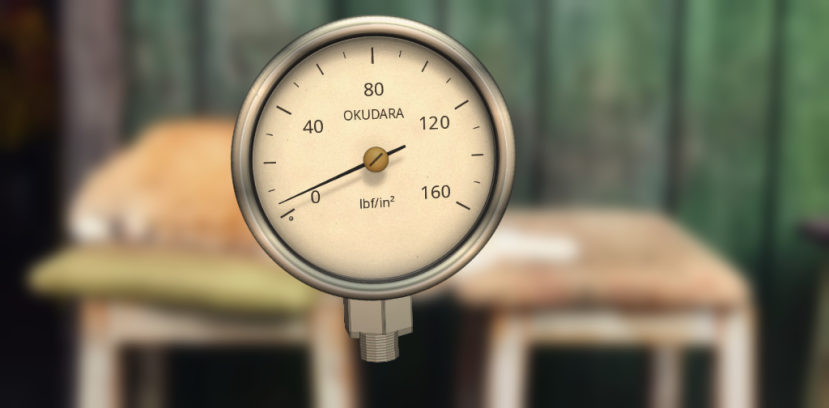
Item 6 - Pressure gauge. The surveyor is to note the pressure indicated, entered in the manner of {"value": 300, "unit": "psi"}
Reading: {"value": 5, "unit": "psi"}
